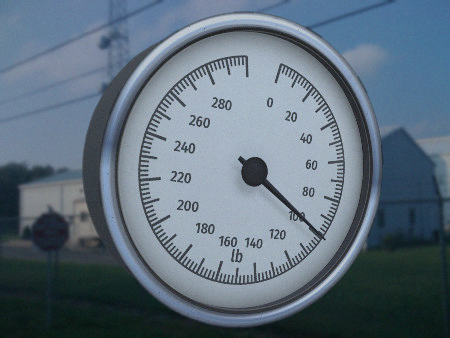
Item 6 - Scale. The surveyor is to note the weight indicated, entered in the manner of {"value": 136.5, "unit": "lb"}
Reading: {"value": 100, "unit": "lb"}
